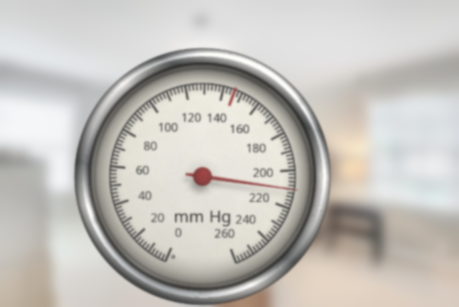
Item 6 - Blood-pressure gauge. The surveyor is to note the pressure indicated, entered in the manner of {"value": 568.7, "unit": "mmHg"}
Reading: {"value": 210, "unit": "mmHg"}
